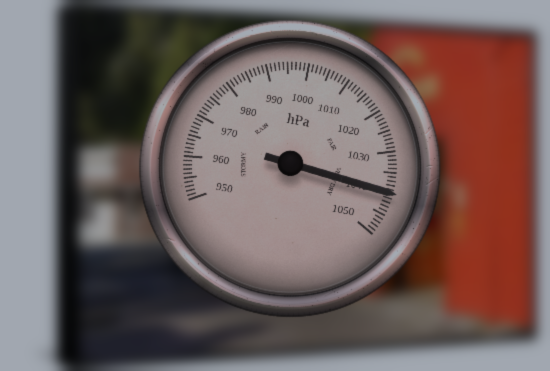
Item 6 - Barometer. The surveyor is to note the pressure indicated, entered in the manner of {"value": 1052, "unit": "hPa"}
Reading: {"value": 1040, "unit": "hPa"}
